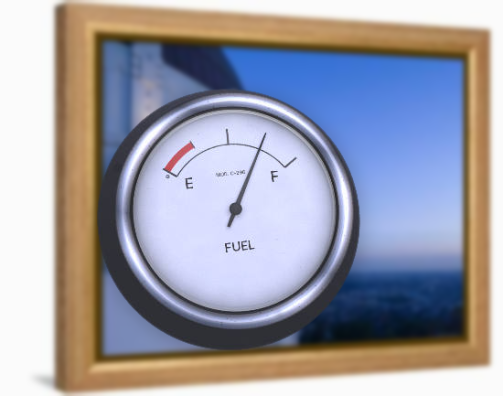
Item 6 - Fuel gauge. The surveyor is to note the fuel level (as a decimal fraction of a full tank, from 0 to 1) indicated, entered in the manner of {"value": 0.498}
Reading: {"value": 0.75}
